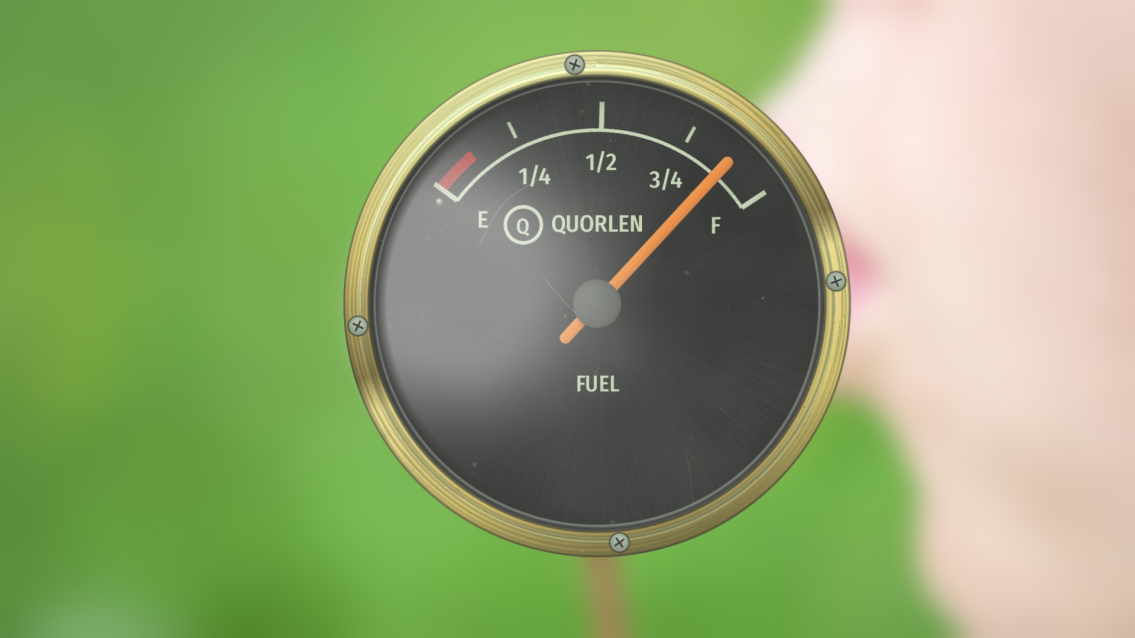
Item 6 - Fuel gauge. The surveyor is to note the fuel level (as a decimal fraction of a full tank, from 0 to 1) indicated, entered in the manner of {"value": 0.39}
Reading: {"value": 0.875}
